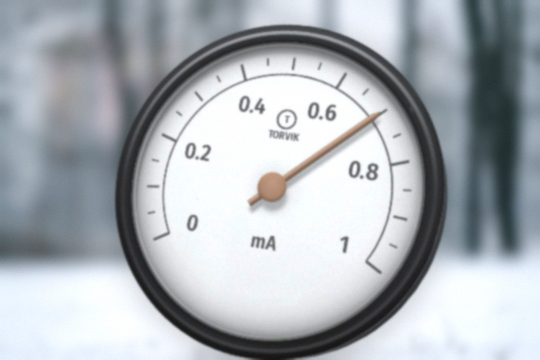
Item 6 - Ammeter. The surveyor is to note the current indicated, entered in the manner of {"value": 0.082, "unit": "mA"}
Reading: {"value": 0.7, "unit": "mA"}
